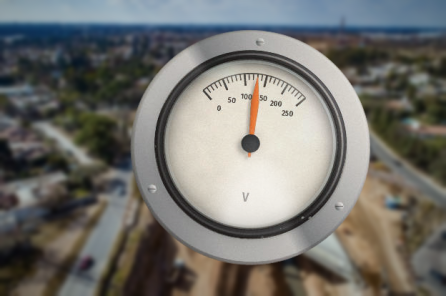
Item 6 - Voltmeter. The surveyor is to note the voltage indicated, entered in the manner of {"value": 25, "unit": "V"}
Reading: {"value": 130, "unit": "V"}
